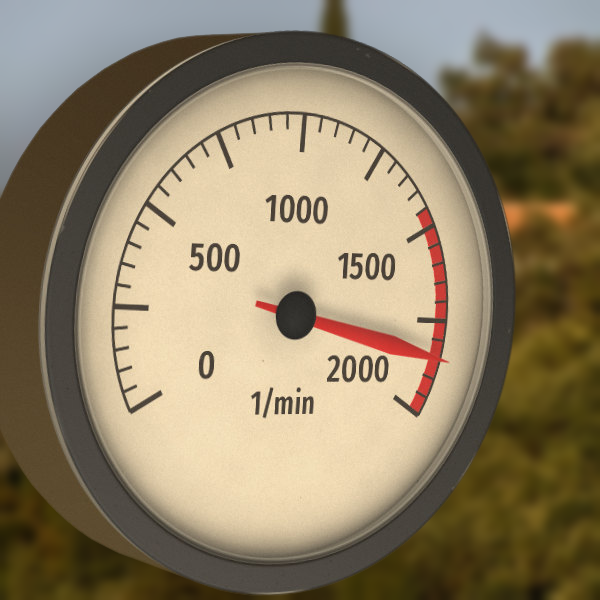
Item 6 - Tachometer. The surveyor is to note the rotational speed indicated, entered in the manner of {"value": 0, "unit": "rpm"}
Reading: {"value": 1850, "unit": "rpm"}
